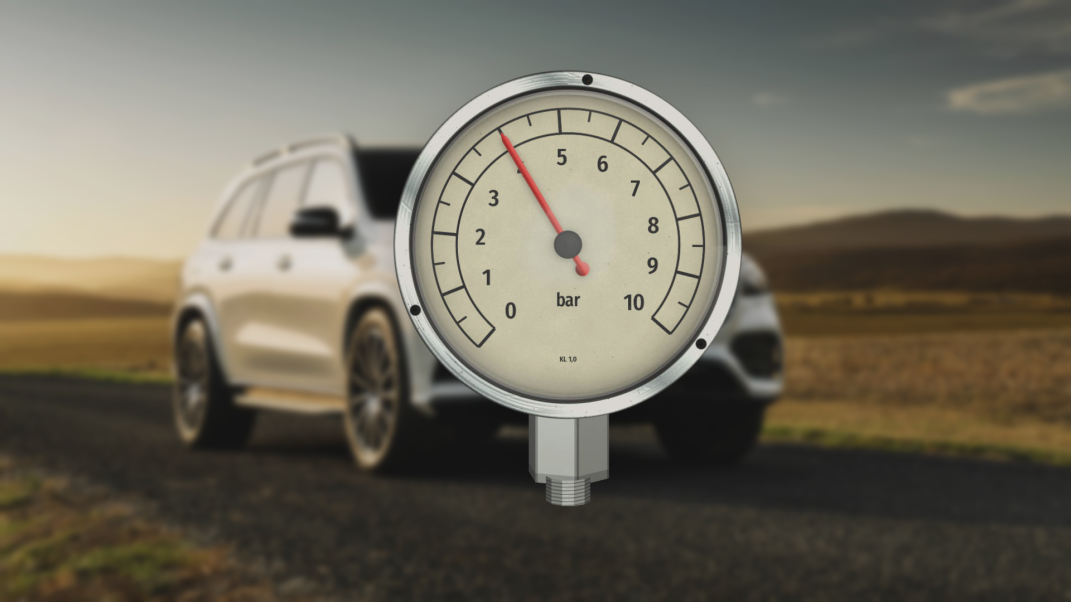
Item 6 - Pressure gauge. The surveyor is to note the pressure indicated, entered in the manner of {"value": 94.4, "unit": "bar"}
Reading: {"value": 4, "unit": "bar"}
